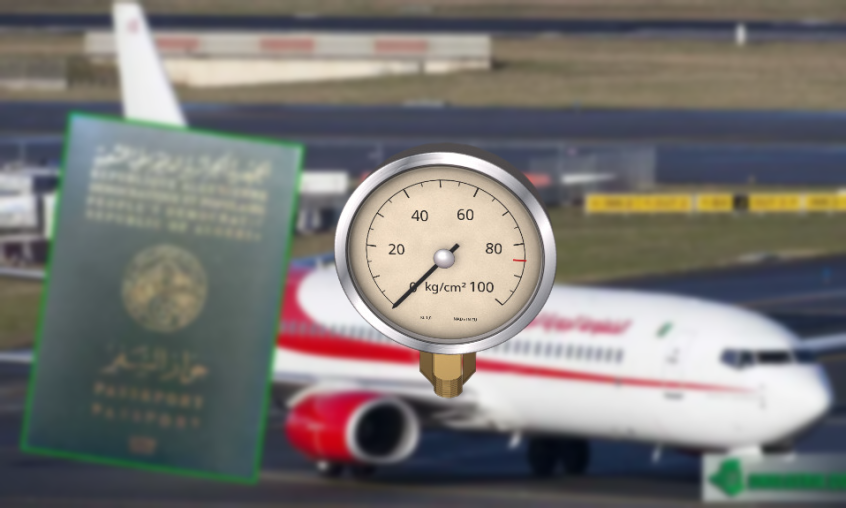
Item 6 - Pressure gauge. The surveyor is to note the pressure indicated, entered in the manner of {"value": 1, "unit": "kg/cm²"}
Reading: {"value": 0, "unit": "kg/cm²"}
